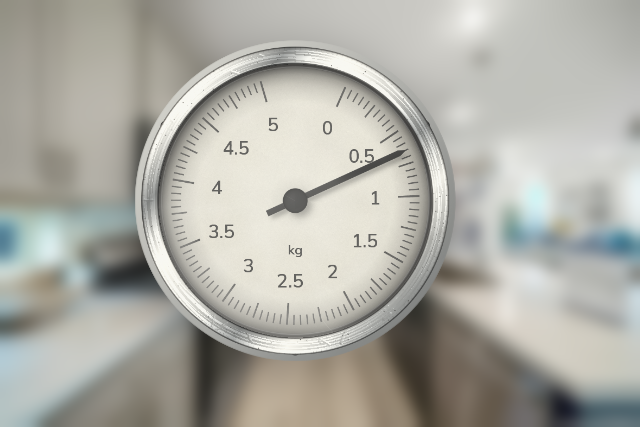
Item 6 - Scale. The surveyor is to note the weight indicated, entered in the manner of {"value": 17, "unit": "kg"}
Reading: {"value": 0.65, "unit": "kg"}
